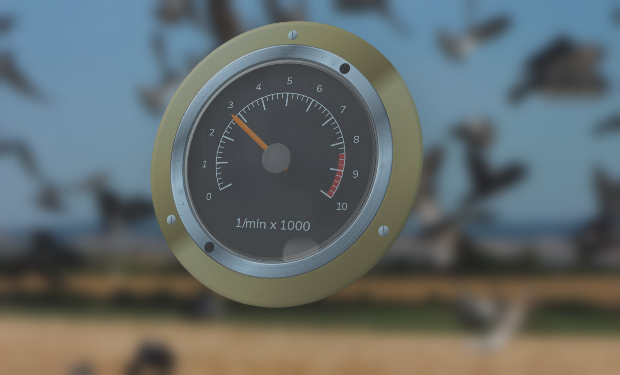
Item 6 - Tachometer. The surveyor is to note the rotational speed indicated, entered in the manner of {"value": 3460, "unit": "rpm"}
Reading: {"value": 2800, "unit": "rpm"}
